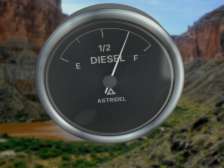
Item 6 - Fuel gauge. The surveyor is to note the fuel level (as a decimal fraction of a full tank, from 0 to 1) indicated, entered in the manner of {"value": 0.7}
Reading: {"value": 0.75}
